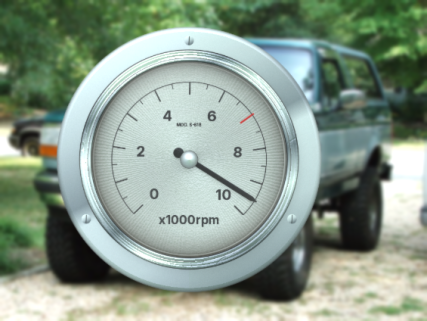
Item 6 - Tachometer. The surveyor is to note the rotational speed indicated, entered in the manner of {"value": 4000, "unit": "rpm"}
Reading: {"value": 9500, "unit": "rpm"}
